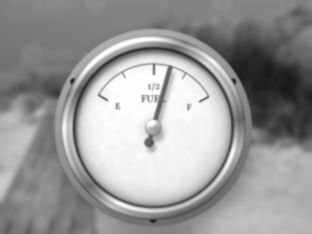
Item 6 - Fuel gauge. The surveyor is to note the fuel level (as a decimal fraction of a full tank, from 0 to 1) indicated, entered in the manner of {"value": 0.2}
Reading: {"value": 0.625}
